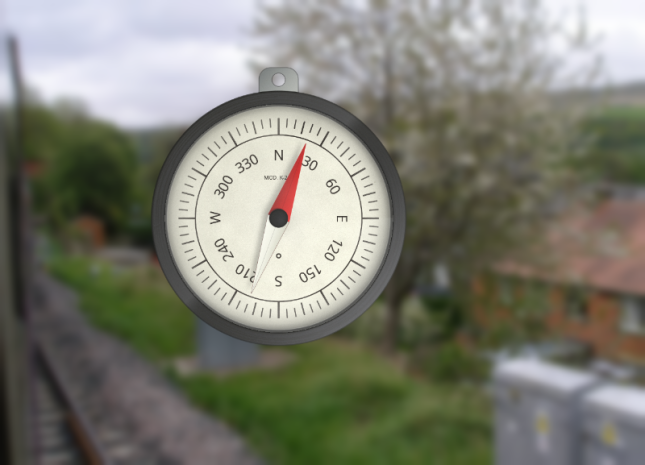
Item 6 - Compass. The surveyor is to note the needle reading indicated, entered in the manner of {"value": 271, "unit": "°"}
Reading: {"value": 20, "unit": "°"}
